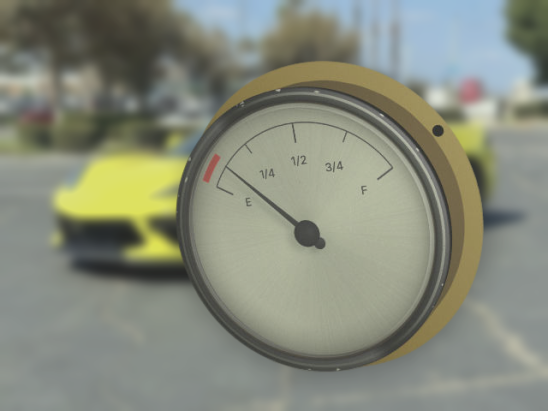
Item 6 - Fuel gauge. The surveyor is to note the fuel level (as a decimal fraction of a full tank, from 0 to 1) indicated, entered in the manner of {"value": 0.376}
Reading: {"value": 0.125}
